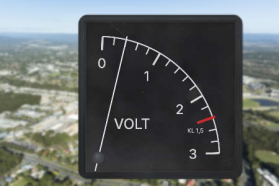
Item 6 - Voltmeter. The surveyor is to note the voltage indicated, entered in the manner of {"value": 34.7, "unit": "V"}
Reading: {"value": 0.4, "unit": "V"}
